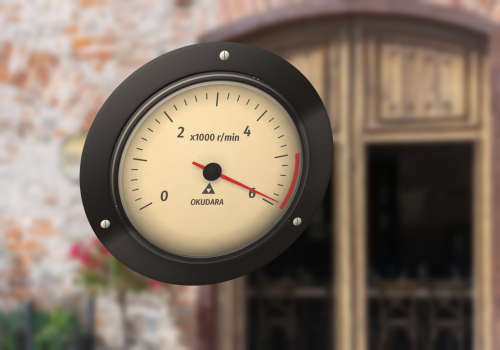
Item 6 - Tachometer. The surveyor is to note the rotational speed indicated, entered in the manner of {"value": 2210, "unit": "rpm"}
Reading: {"value": 5900, "unit": "rpm"}
